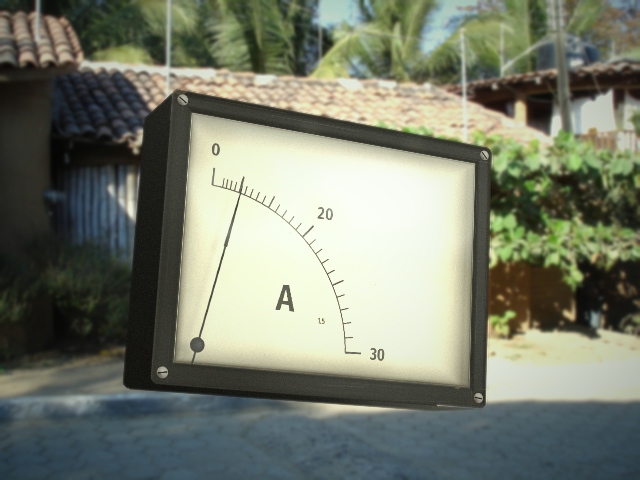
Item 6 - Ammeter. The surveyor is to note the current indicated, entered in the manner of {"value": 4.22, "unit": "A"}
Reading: {"value": 10, "unit": "A"}
